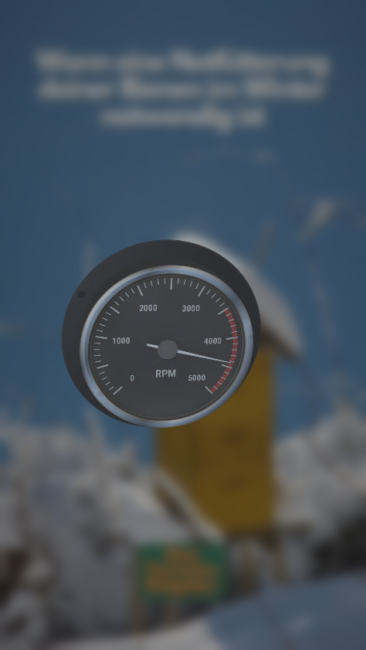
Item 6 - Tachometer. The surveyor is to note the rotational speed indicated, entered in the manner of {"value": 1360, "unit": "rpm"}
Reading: {"value": 4400, "unit": "rpm"}
